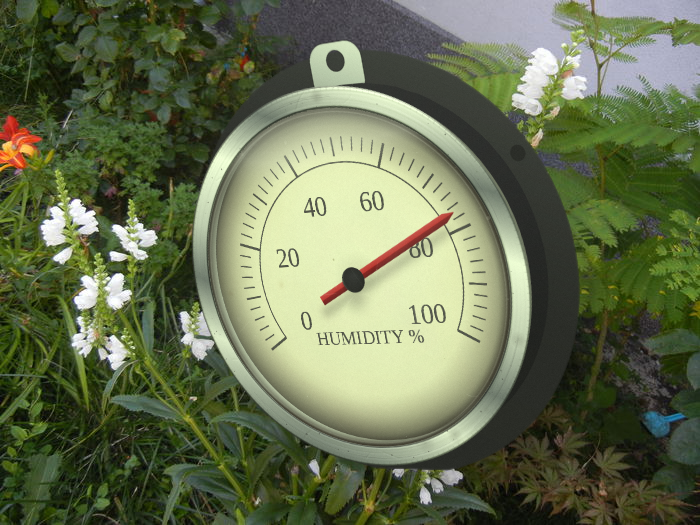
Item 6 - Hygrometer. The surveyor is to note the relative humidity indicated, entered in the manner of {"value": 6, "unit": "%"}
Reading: {"value": 77, "unit": "%"}
